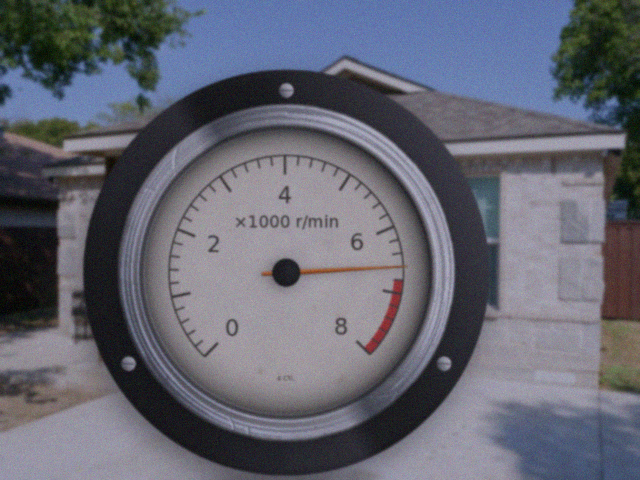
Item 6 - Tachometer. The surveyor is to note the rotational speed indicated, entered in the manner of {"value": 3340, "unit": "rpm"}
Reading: {"value": 6600, "unit": "rpm"}
